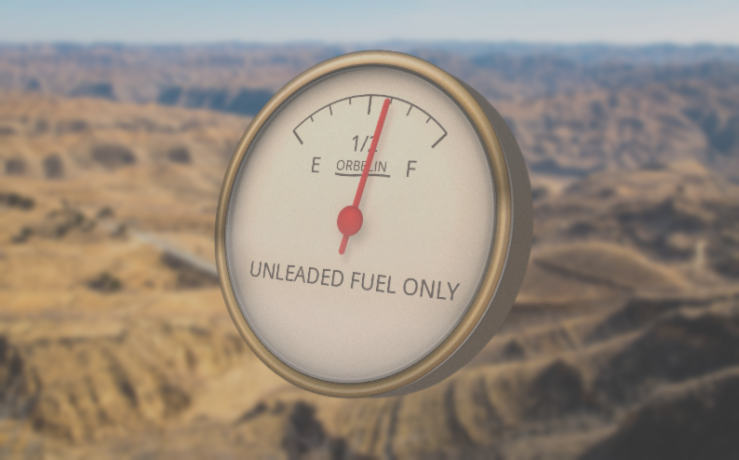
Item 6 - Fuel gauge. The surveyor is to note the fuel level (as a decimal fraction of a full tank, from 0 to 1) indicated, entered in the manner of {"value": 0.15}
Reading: {"value": 0.625}
